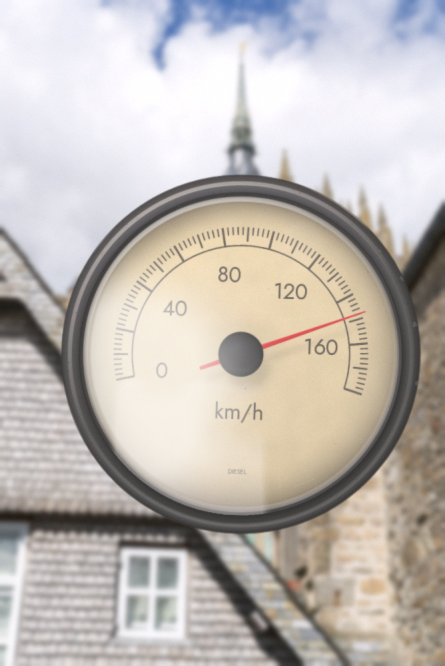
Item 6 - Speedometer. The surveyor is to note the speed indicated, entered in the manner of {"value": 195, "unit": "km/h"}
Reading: {"value": 148, "unit": "km/h"}
